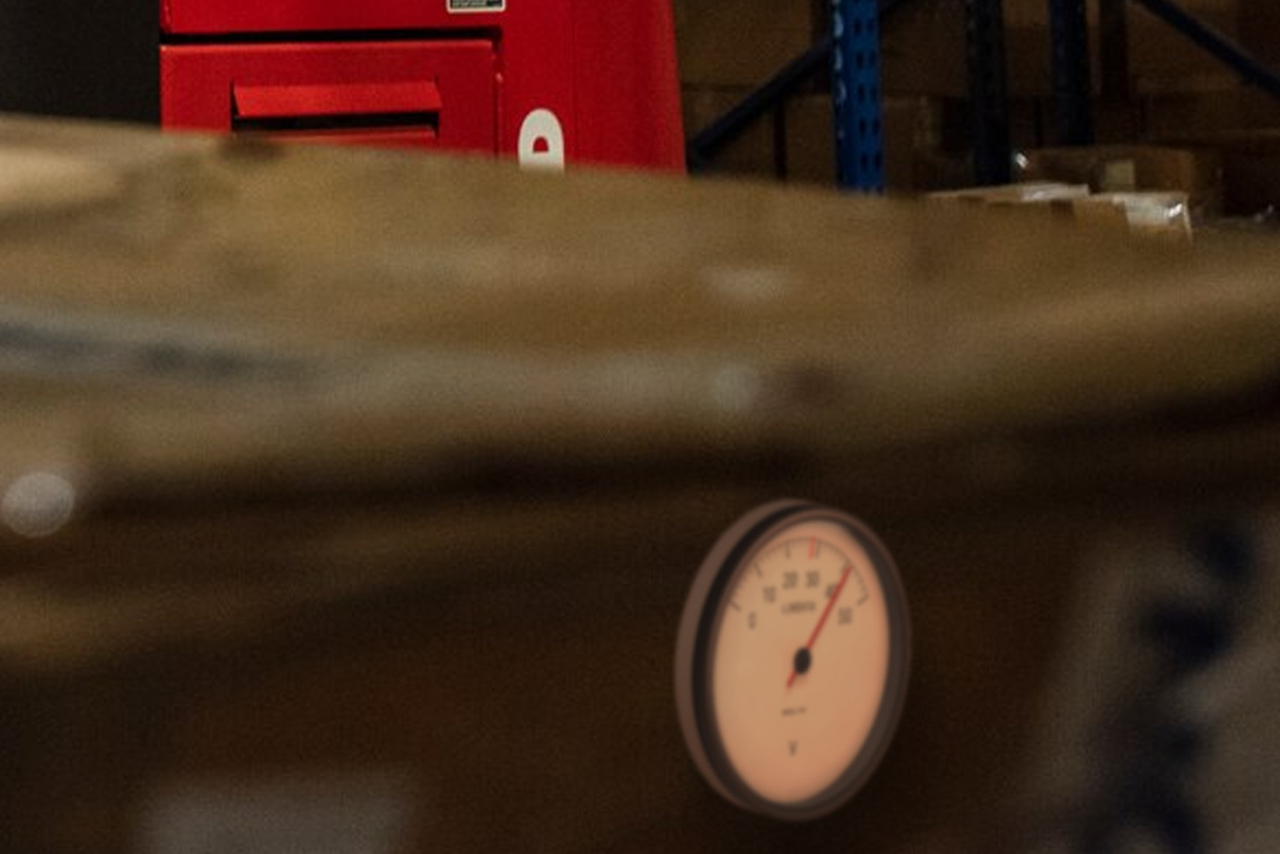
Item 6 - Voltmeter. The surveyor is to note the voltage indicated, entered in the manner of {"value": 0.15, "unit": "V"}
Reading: {"value": 40, "unit": "V"}
